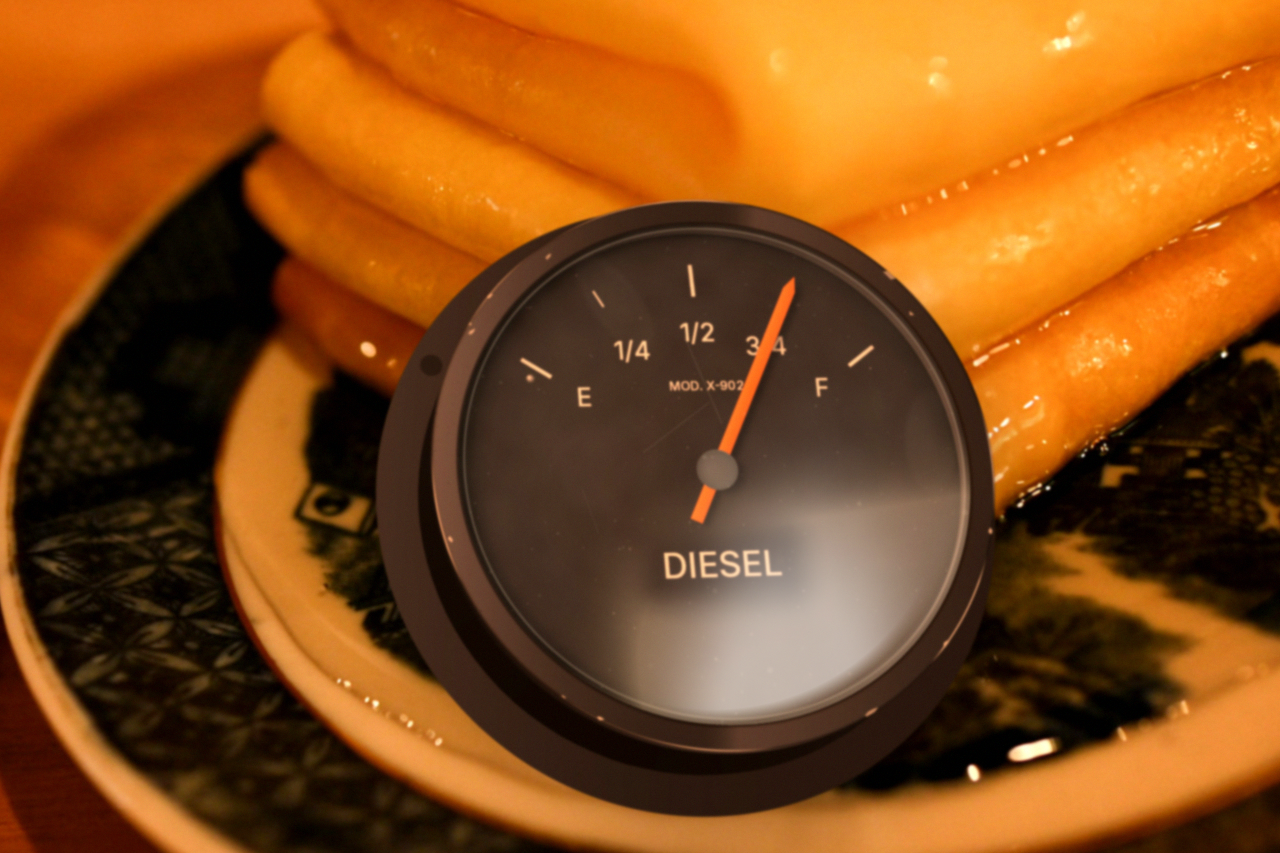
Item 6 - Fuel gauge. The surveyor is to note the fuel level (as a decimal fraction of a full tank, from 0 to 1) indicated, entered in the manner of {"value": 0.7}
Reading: {"value": 0.75}
